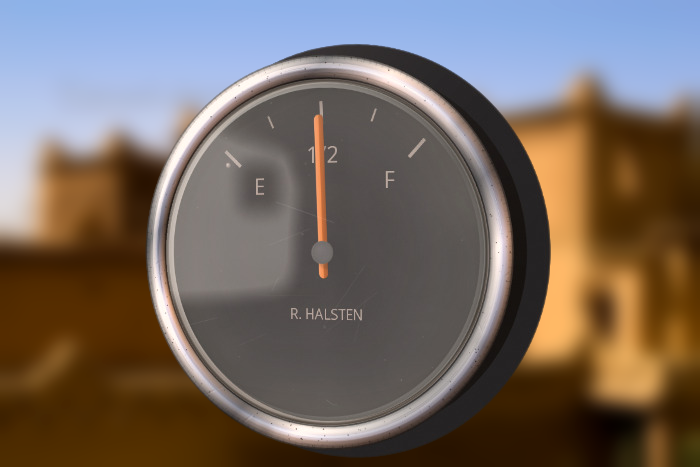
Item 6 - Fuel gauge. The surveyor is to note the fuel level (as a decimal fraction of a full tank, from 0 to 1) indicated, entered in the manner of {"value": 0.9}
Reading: {"value": 0.5}
